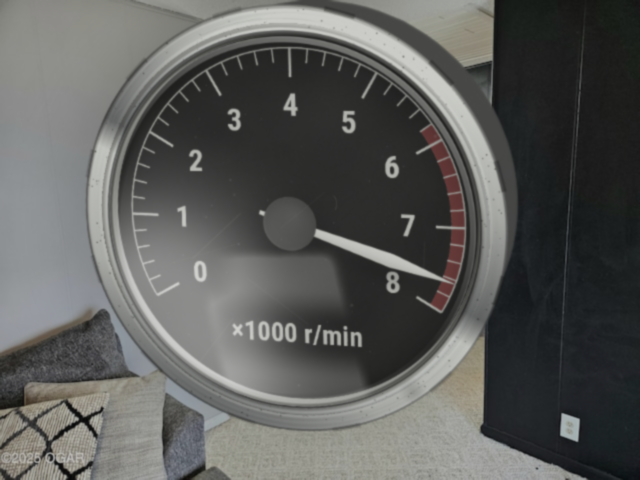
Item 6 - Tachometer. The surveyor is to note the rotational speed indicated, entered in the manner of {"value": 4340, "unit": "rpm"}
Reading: {"value": 7600, "unit": "rpm"}
